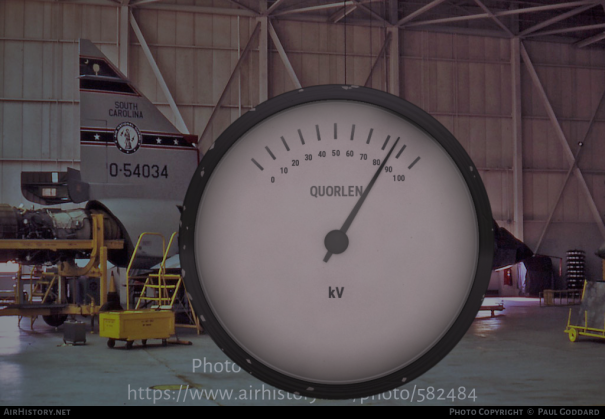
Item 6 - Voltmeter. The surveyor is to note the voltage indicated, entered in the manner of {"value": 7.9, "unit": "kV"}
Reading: {"value": 85, "unit": "kV"}
